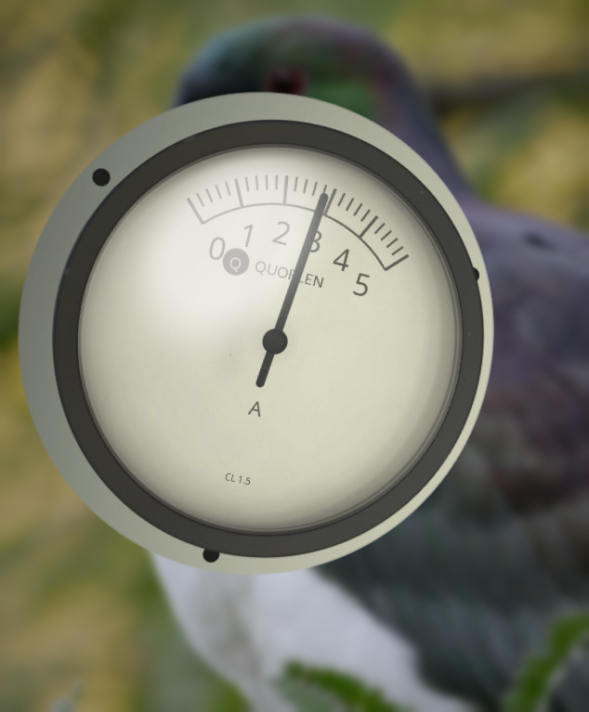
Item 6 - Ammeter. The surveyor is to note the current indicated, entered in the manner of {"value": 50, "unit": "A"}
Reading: {"value": 2.8, "unit": "A"}
